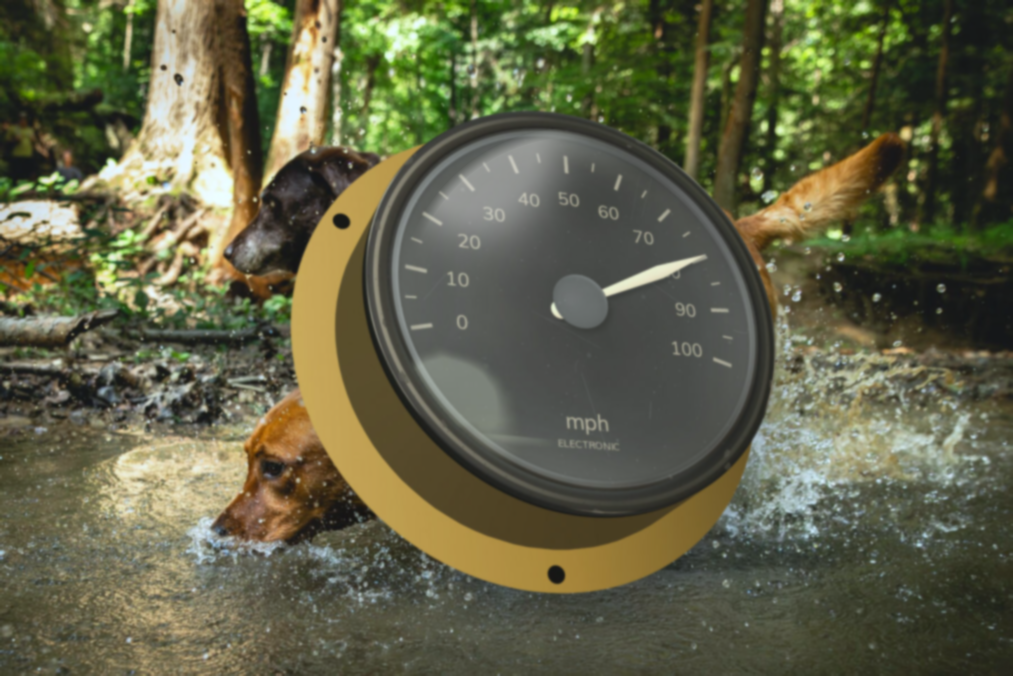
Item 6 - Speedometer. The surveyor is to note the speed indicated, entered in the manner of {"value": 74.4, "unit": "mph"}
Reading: {"value": 80, "unit": "mph"}
